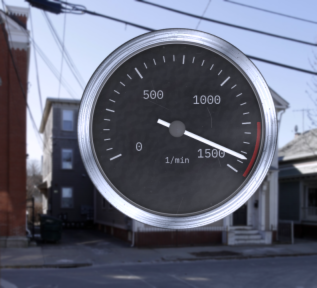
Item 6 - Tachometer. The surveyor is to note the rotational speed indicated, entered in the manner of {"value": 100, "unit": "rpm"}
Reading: {"value": 1425, "unit": "rpm"}
